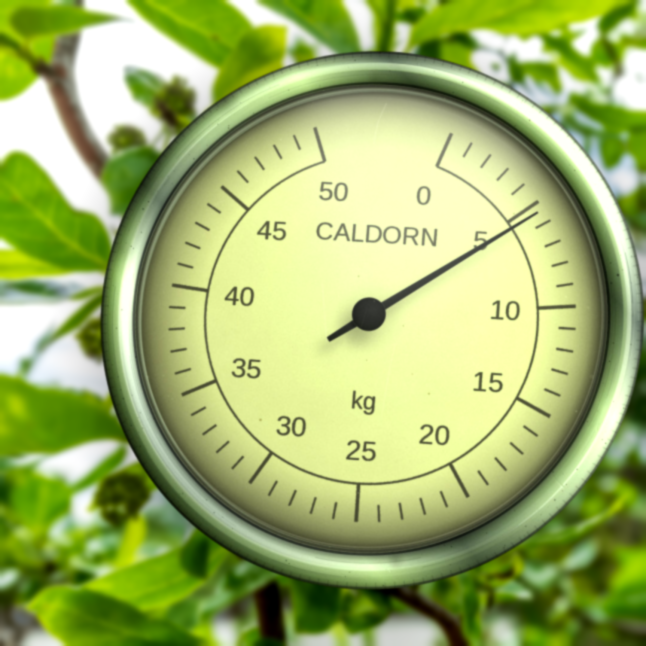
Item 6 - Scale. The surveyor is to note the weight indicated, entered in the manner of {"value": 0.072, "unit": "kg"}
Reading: {"value": 5.5, "unit": "kg"}
